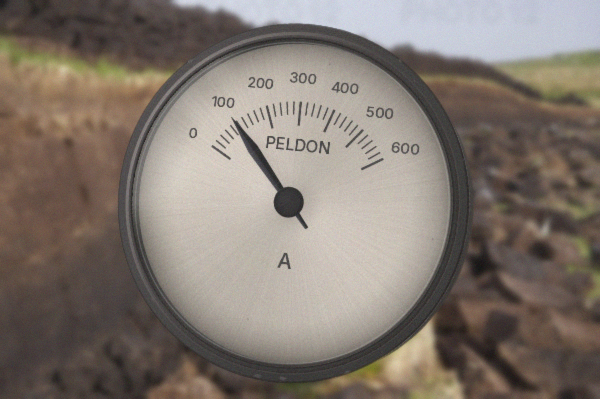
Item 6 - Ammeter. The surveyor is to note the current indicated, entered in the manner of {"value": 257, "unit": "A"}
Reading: {"value": 100, "unit": "A"}
